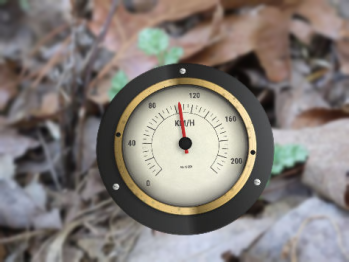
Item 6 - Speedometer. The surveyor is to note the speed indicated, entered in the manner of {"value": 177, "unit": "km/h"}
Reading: {"value": 105, "unit": "km/h"}
